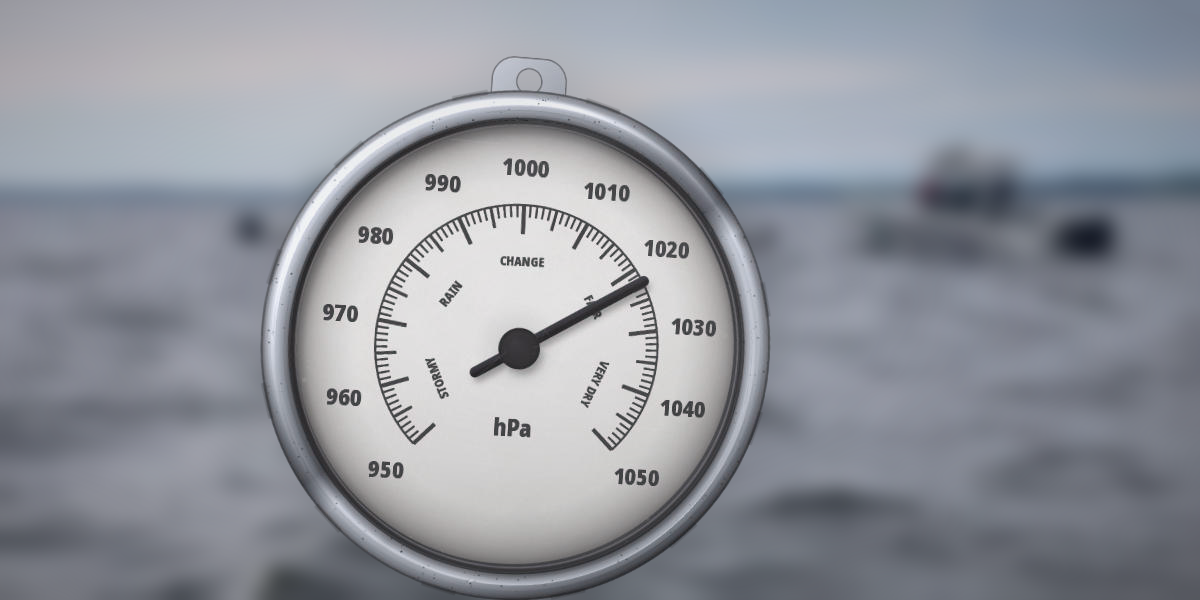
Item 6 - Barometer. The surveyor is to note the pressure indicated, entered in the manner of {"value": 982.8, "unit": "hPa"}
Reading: {"value": 1022, "unit": "hPa"}
